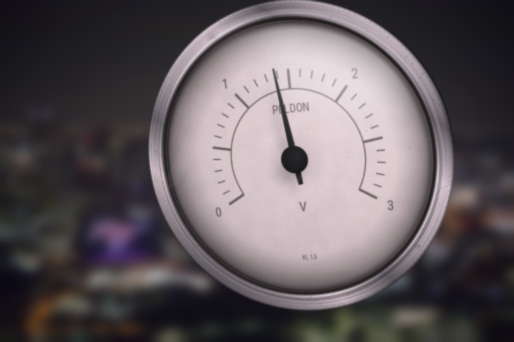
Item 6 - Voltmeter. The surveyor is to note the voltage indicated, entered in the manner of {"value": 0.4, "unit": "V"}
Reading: {"value": 1.4, "unit": "V"}
